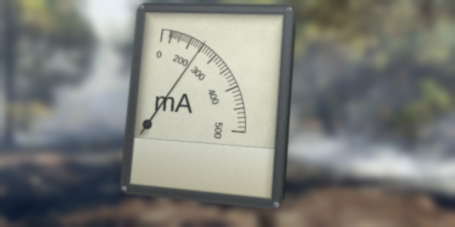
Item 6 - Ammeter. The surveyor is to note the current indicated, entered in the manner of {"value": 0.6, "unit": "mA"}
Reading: {"value": 250, "unit": "mA"}
